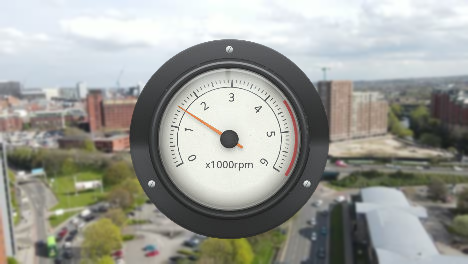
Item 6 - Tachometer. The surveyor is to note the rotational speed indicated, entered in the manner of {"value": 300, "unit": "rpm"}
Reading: {"value": 1500, "unit": "rpm"}
